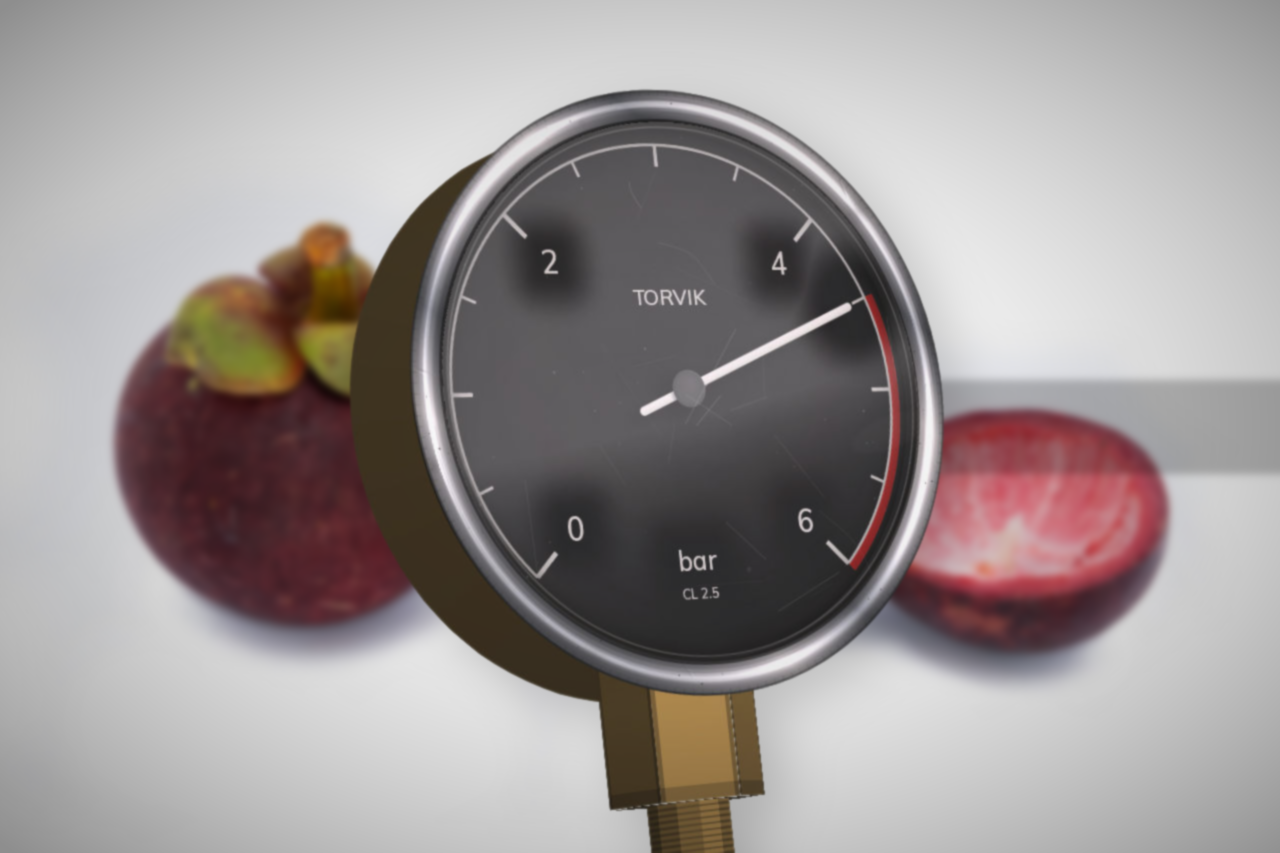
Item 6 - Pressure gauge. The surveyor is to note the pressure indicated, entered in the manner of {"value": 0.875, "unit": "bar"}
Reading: {"value": 4.5, "unit": "bar"}
